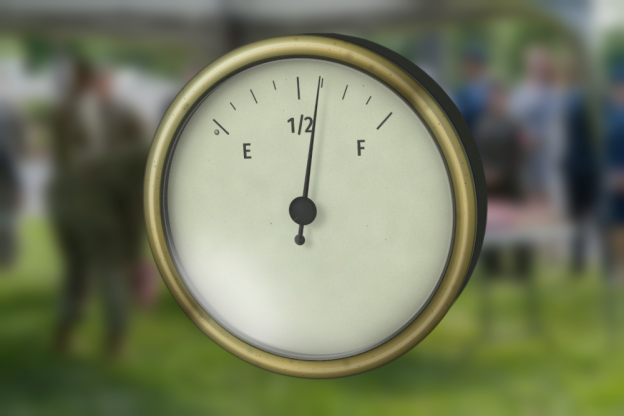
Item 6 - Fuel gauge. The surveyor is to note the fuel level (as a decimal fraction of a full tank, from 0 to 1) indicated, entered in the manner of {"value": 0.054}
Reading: {"value": 0.625}
